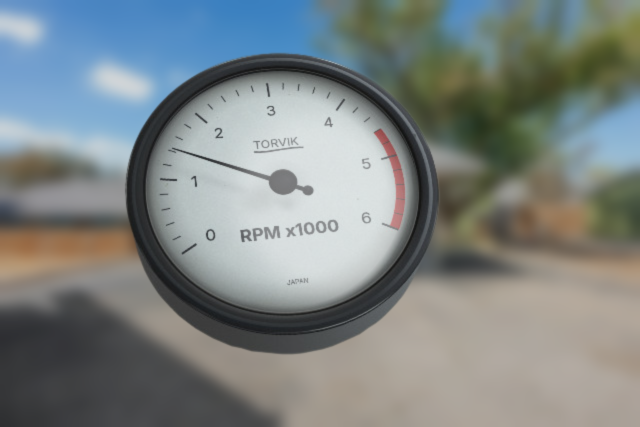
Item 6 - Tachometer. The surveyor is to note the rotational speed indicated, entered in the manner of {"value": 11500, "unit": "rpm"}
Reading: {"value": 1400, "unit": "rpm"}
